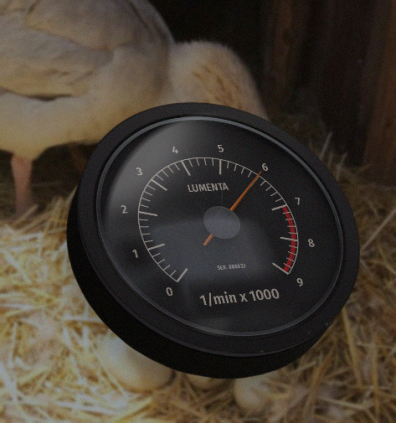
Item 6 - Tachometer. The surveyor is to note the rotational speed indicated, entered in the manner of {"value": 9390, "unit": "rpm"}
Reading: {"value": 6000, "unit": "rpm"}
